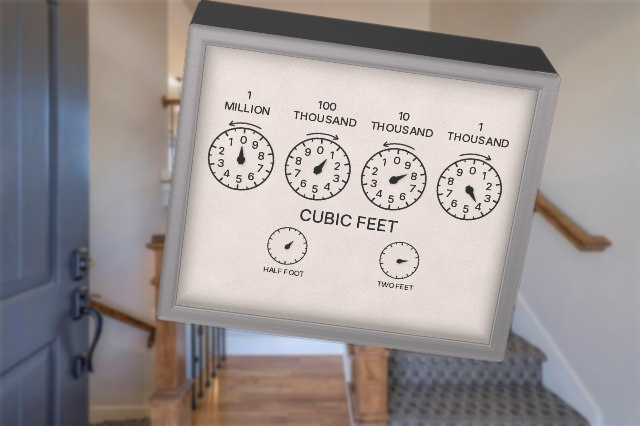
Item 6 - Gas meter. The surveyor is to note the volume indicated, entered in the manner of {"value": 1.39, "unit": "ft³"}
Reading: {"value": 8400, "unit": "ft³"}
